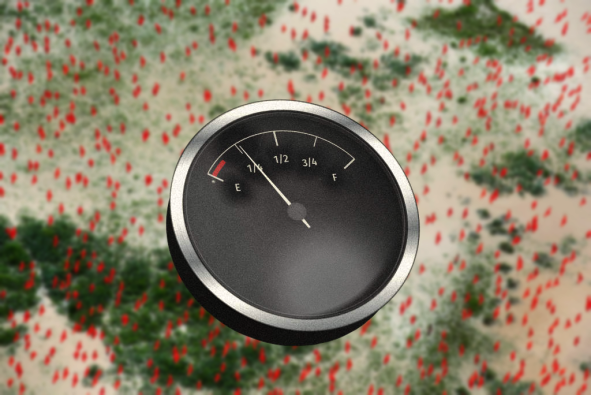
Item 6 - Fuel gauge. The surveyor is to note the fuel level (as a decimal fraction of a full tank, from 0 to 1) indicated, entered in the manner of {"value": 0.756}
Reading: {"value": 0.25}
